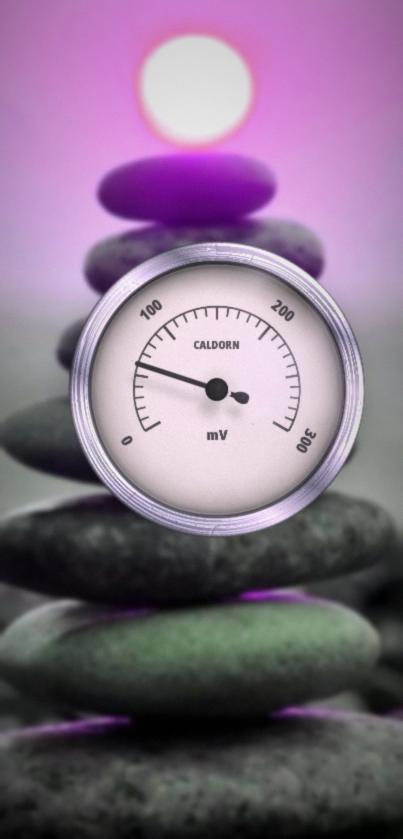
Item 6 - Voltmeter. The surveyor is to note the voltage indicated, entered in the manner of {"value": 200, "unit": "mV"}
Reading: {"value": 60, "unit": "mV"}
